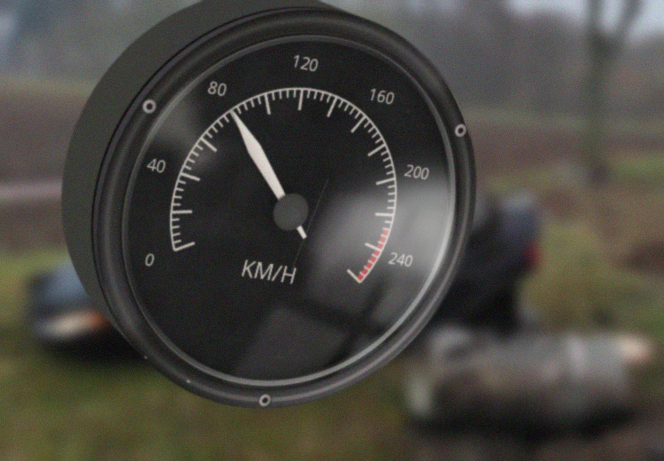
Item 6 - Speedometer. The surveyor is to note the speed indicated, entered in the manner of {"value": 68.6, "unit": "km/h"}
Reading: {"value": 80, "unit": "km/h"}
